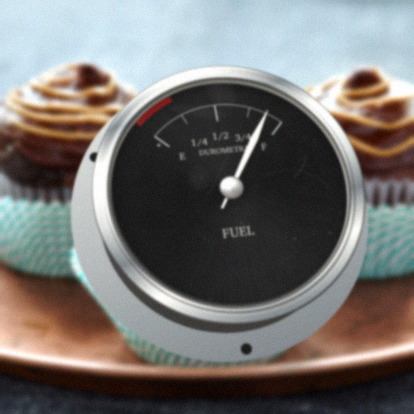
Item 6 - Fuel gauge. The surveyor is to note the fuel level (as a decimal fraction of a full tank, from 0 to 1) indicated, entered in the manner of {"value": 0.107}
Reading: {"value": 0.875}
